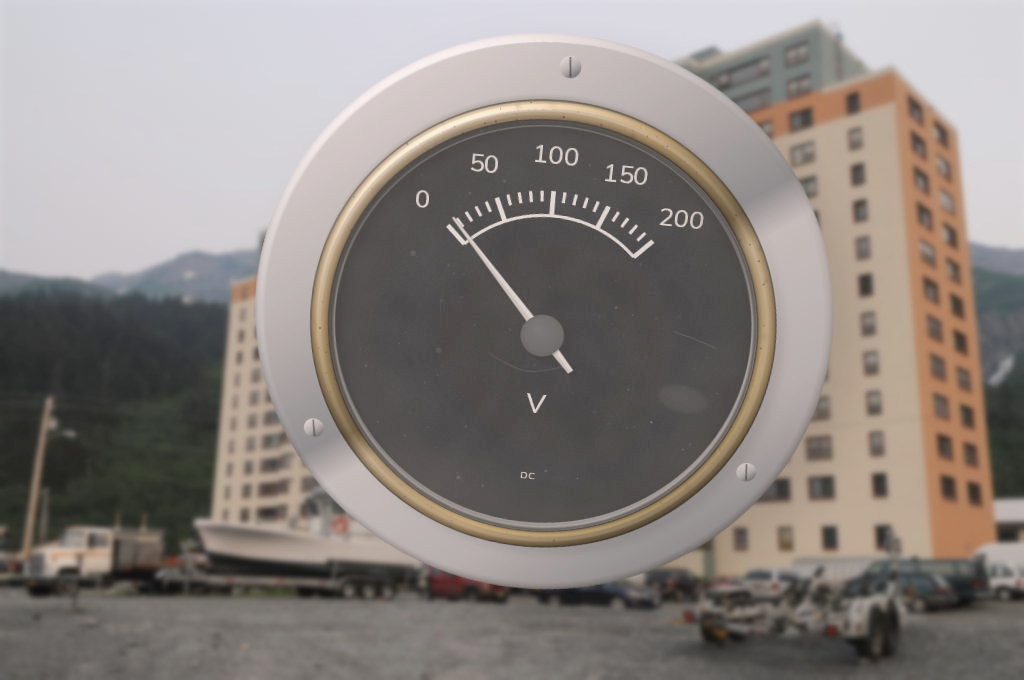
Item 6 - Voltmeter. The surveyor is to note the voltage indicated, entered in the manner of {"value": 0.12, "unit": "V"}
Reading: {"value": 10, "unit": "V"}
